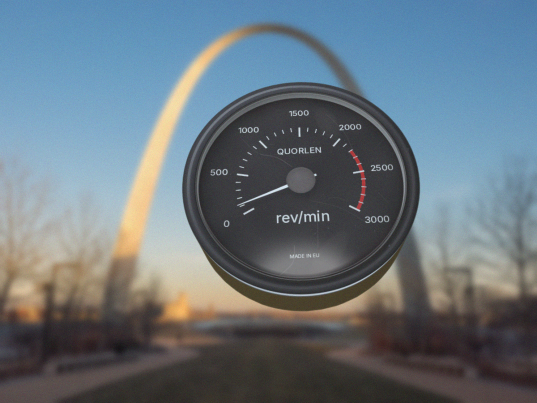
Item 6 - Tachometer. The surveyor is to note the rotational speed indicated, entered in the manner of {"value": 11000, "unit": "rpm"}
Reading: {"value": 100, "unit": "rpm"}
